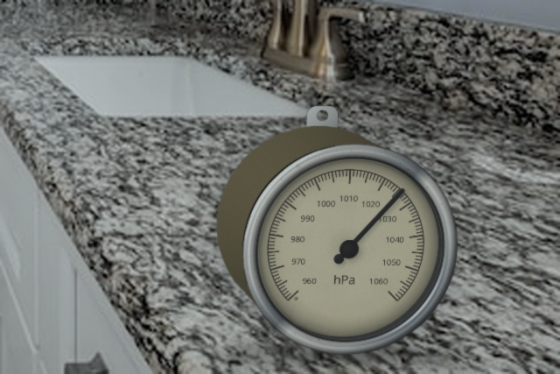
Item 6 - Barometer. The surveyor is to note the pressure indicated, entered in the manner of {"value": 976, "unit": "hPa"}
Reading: {"value": 1025, "unit": "hPa"}
